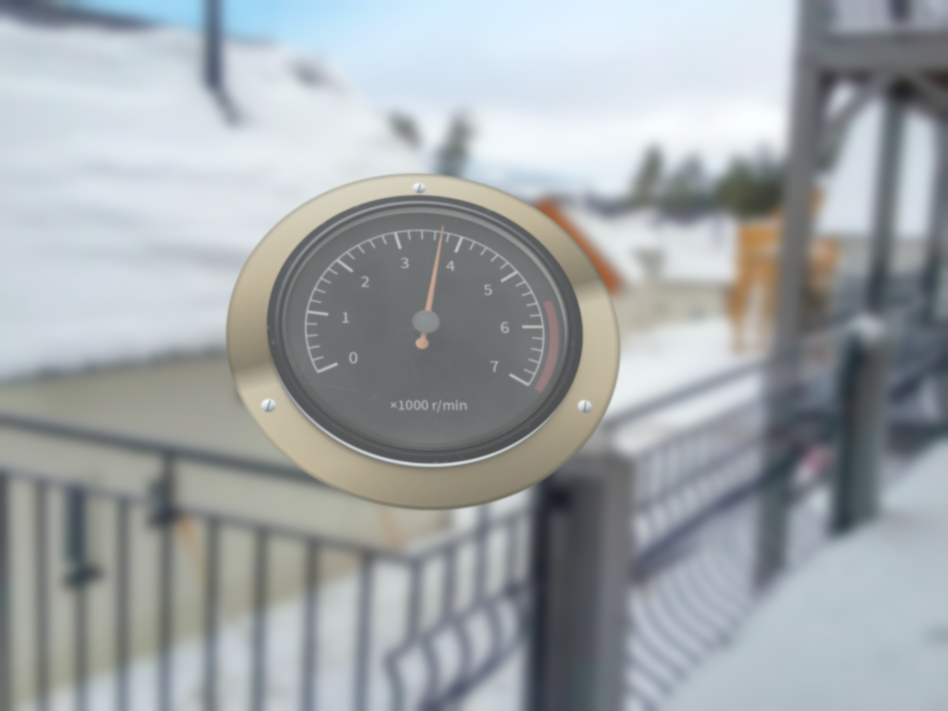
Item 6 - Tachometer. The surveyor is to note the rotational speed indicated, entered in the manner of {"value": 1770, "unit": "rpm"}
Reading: {"value": 3700, "unit": "rpm"}
